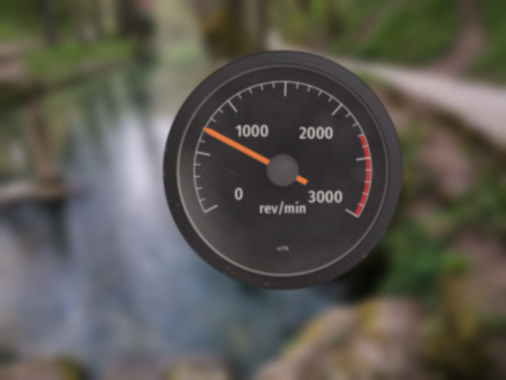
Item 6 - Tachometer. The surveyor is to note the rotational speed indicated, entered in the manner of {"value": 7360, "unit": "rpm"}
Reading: {"value": 700, "unit": "rpm"}
